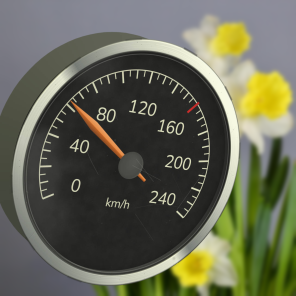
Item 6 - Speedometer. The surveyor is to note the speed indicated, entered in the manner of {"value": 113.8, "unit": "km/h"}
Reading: {"value": 62.5, "unit": "km/h"}
